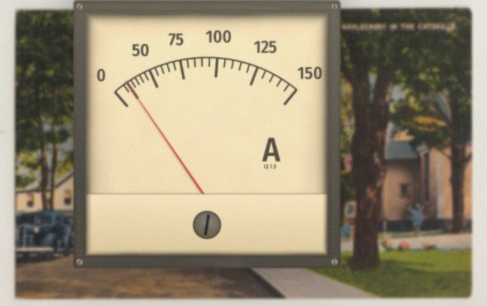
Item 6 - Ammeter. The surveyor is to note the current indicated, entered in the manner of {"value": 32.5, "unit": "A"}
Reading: {"value": 25, "unit": "A"}
